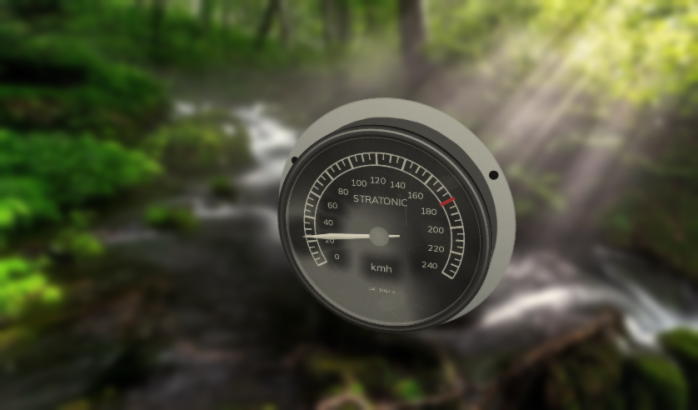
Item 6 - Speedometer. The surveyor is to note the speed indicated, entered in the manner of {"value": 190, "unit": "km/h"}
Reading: {"value": 25, "unit": "km/h"}
